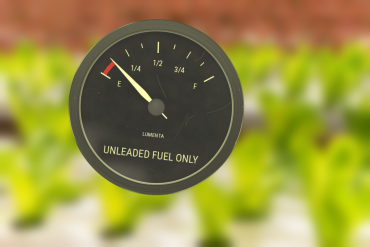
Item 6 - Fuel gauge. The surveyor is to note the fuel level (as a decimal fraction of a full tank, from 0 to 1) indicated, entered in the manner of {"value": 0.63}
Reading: {"value": 0.125}
